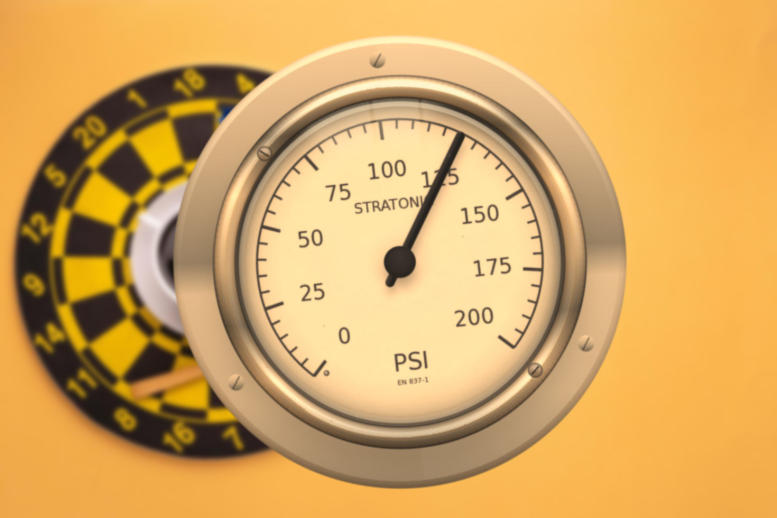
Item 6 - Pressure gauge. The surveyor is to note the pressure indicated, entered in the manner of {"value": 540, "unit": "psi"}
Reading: {"value": 125, "unit": "psi"}
